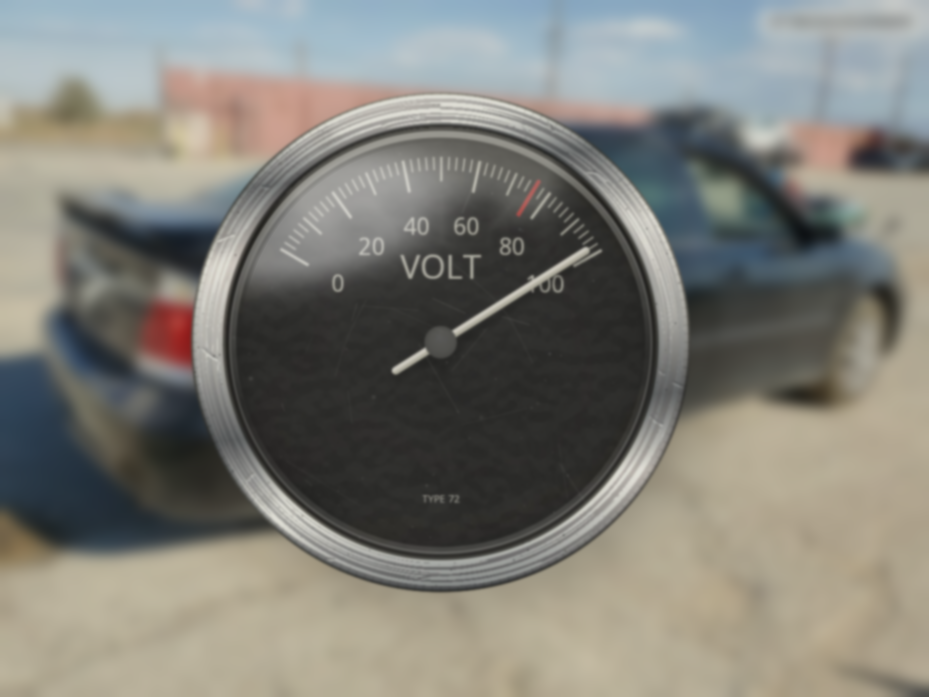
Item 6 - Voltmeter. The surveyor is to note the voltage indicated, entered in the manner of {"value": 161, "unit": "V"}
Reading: {"value": 98, "unit": "V"}
